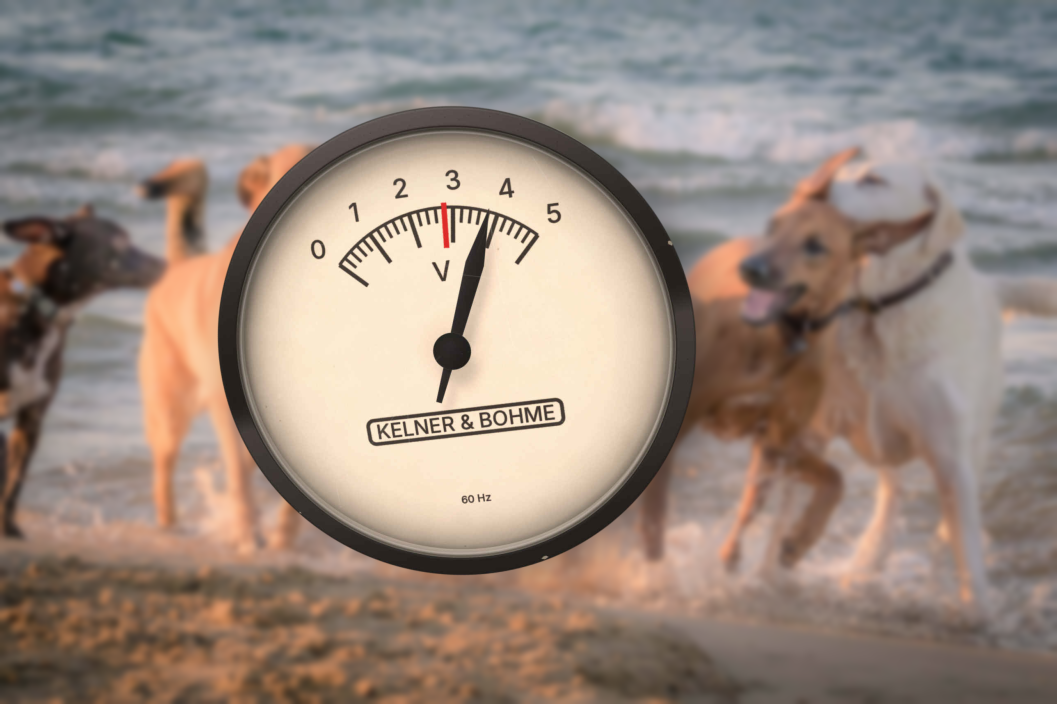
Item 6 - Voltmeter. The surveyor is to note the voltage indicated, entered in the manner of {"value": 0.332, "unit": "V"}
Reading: {"value": 3.8, "unit": "V"}
